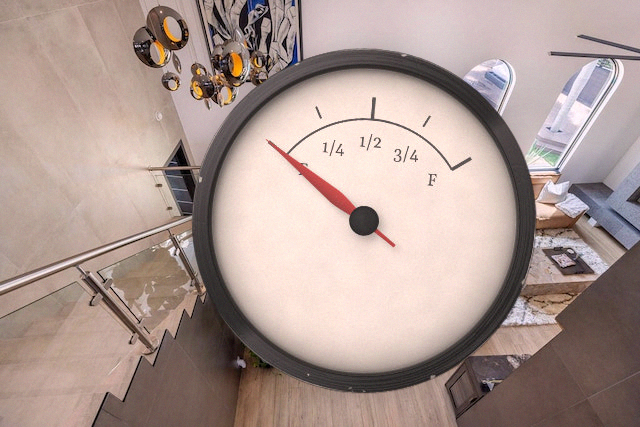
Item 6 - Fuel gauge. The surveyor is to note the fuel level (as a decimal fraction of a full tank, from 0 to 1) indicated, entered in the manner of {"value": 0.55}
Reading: {"value": 0}
